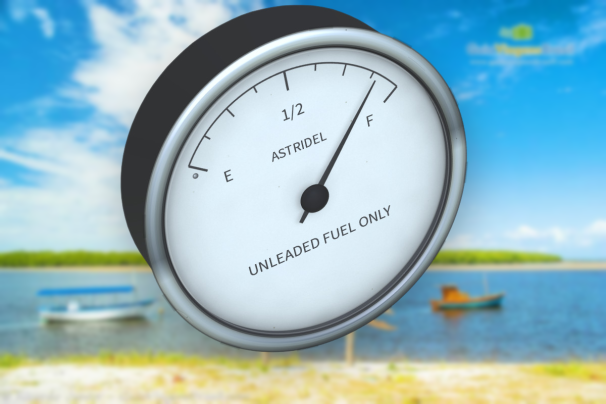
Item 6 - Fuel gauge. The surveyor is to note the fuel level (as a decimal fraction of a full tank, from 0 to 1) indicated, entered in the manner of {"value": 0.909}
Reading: {"value": 0.875}
